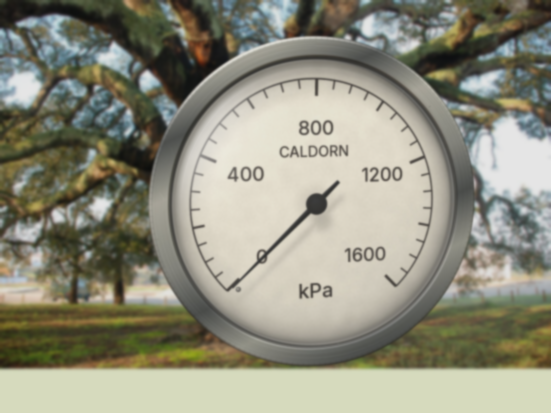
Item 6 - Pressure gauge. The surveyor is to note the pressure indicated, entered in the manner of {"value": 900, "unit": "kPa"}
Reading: {"value": 0, "unit": "kPa"}
